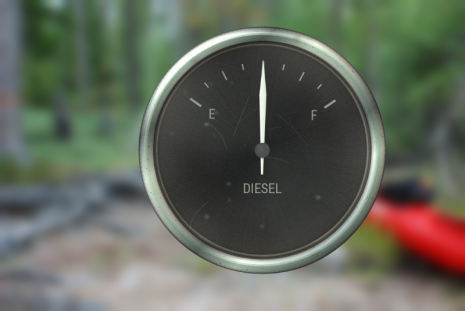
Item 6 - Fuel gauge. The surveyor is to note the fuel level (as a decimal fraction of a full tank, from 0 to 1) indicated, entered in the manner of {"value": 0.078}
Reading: {"value": 0.5}
